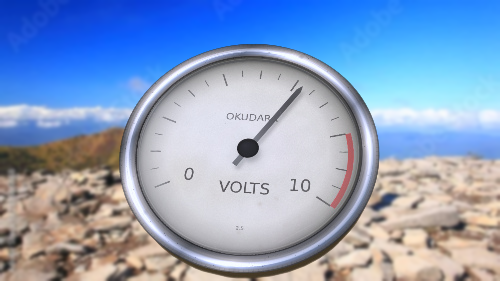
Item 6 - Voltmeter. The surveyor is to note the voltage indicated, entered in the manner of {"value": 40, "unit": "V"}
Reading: {"value": 6.25, "unit": "V"}
